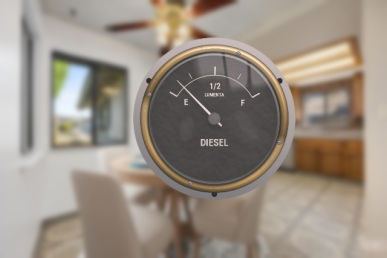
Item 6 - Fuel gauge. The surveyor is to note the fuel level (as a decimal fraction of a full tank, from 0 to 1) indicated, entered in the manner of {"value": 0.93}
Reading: {"value": 0.125}
